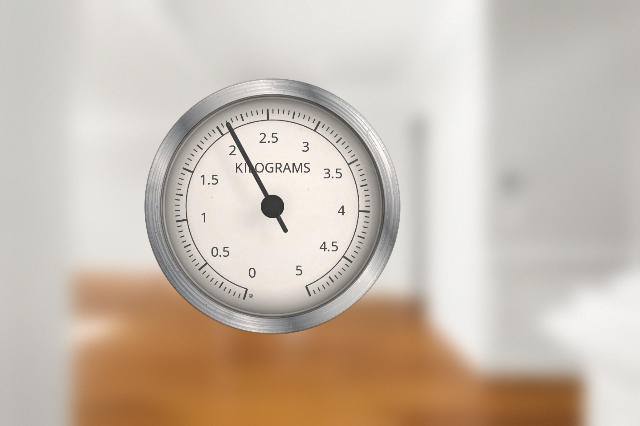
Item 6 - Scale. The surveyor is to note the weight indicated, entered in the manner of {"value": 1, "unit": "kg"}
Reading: {"value": 2.1, "unit": "kg"}
